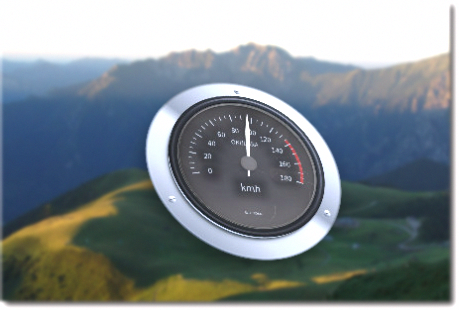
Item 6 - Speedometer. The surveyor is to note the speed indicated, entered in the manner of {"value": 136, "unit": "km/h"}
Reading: {"value": 95, "unit": "km/h"}
